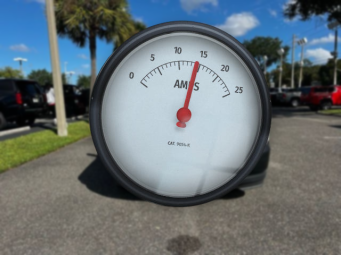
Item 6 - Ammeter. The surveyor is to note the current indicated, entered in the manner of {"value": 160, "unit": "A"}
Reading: {"value": 14, "unit": "A"}
